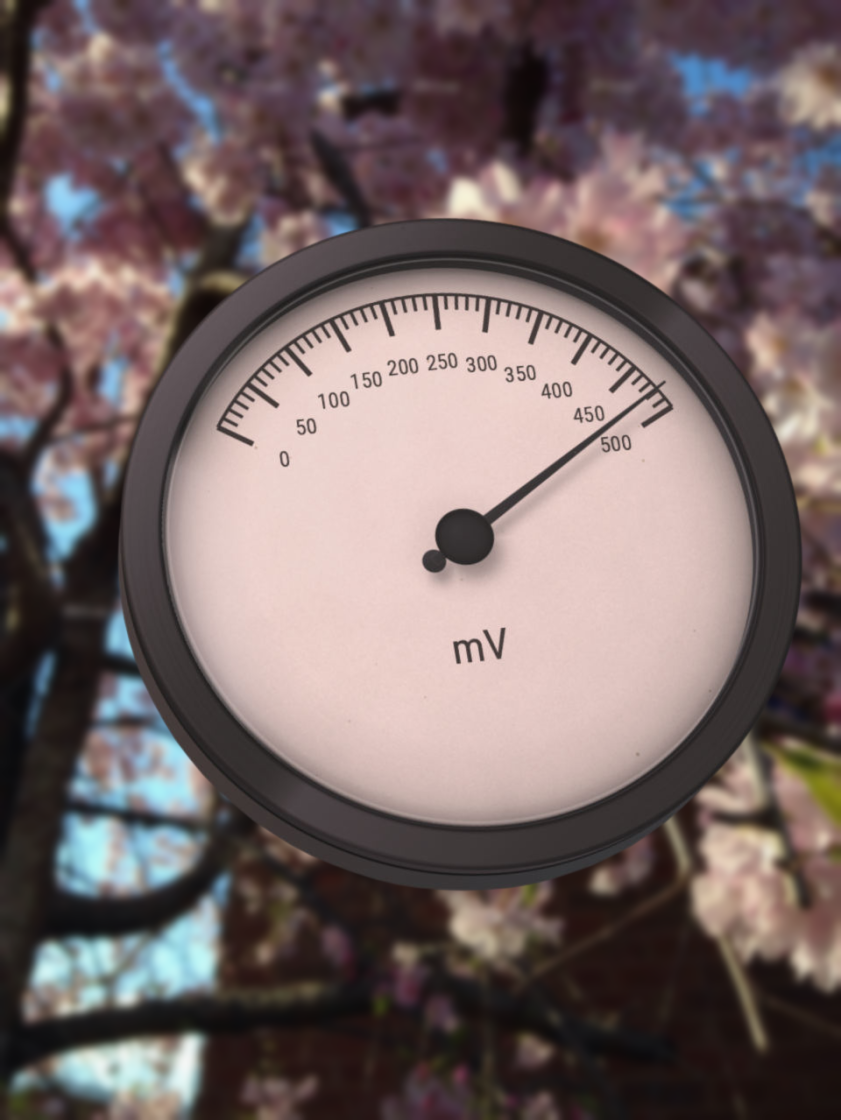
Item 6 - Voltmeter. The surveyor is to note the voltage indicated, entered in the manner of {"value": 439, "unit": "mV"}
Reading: {"value": 480, "unit": "mV"}
